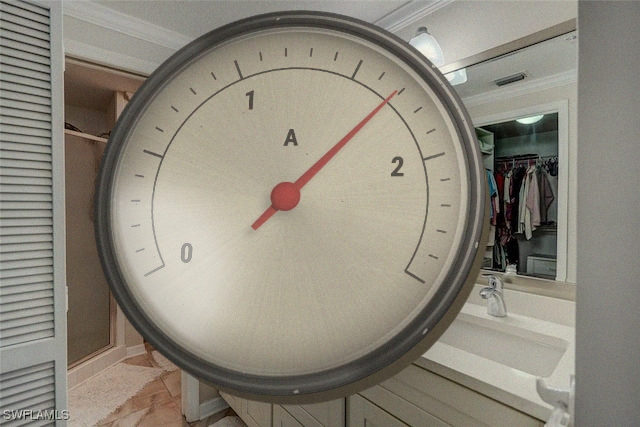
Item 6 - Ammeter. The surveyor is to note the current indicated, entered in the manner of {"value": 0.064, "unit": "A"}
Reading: {"value": 1.7, "unit": "A"}
